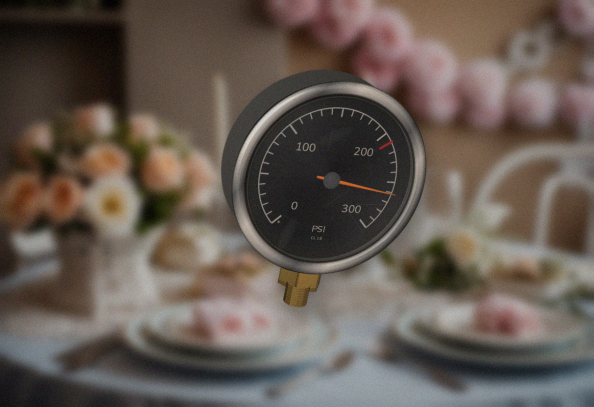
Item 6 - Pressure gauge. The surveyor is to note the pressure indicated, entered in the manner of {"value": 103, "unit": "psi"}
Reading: {"value": 260, "unit": "psi"}
